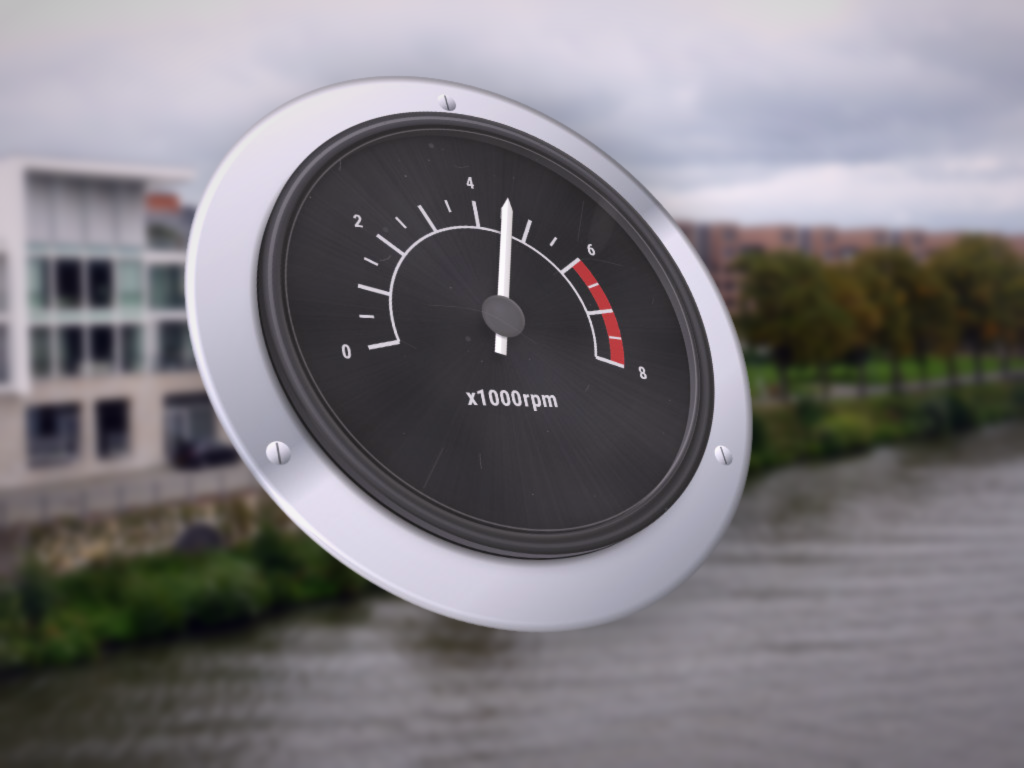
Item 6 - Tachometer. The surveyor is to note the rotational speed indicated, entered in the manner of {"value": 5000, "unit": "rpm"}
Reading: {"value": 4500, "unit": "rpm"}
